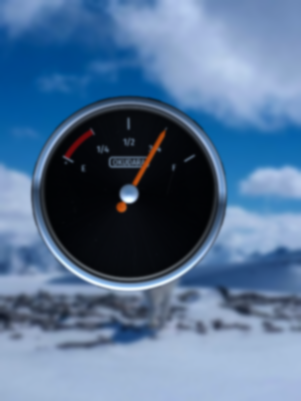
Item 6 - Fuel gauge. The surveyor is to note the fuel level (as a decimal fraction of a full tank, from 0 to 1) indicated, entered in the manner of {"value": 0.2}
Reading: {"value": 0.75}
